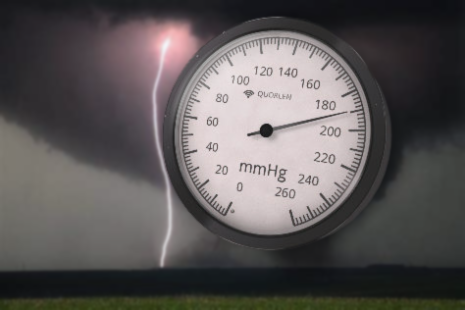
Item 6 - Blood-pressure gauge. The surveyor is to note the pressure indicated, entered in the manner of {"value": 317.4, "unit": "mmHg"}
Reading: {"value": 190, "unit": "mmHg"}
